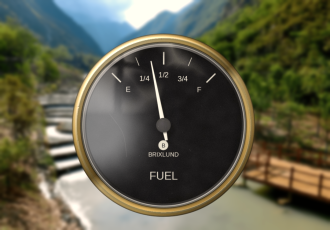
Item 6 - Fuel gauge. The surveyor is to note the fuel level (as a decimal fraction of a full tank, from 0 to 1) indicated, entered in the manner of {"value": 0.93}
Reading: {"value": 0.375}
